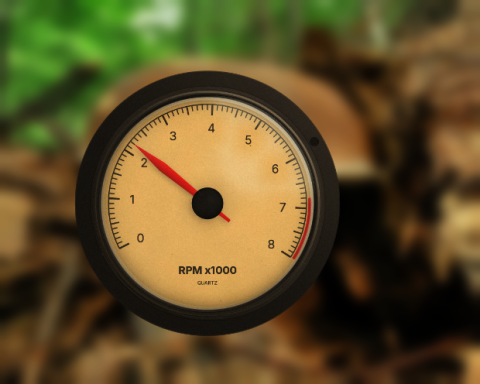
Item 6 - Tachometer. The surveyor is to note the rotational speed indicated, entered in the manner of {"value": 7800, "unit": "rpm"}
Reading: {"value": 2200, "unit": "rpm"}
